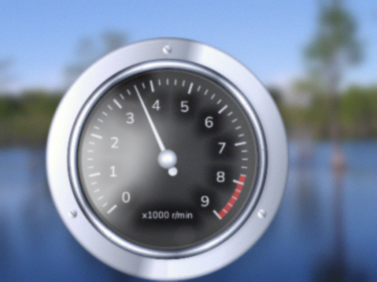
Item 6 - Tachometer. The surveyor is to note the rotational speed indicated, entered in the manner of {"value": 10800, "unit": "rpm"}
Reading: {"value": 3600, "unit": "rpm"}
